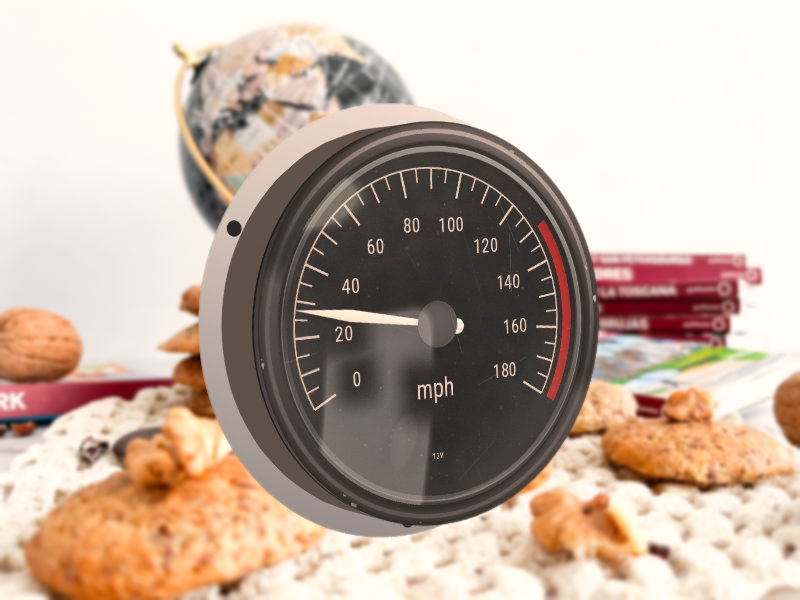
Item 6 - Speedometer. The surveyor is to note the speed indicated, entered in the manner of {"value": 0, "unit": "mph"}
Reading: {"value": 27.5, "unit": "mph"}
